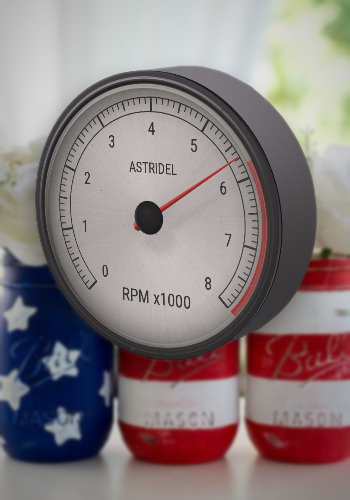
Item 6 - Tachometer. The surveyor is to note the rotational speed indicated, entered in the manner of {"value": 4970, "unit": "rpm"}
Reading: {"value": 5700, "unit": "rpm"}
